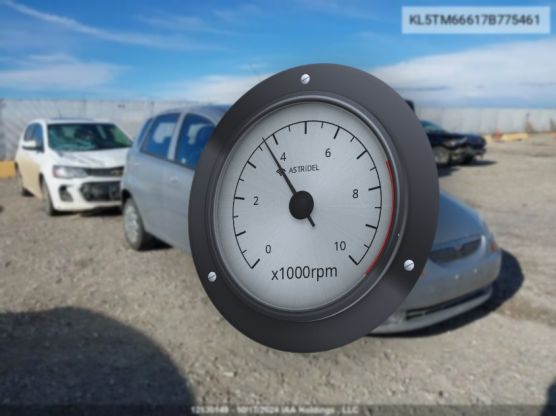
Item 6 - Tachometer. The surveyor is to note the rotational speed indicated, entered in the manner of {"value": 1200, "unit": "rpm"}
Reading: {"value": 3750, "unit": "rpm"}
